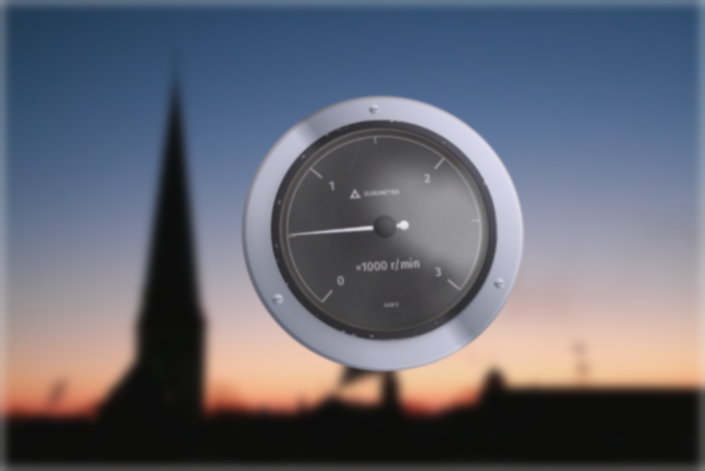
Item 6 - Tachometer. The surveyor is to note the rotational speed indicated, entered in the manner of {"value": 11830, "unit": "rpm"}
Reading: {"value": 500, "unit": "rpm"}
